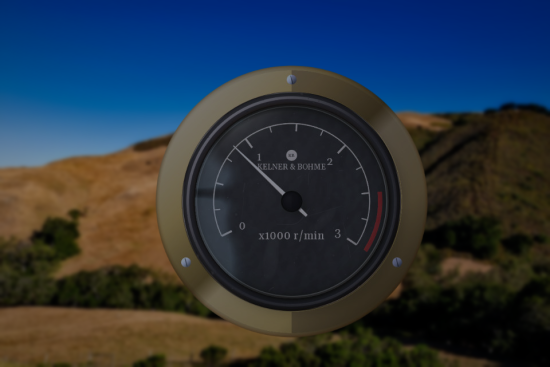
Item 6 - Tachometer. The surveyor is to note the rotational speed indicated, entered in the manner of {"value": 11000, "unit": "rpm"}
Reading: {"value": 875, "unit": "rpm"}
